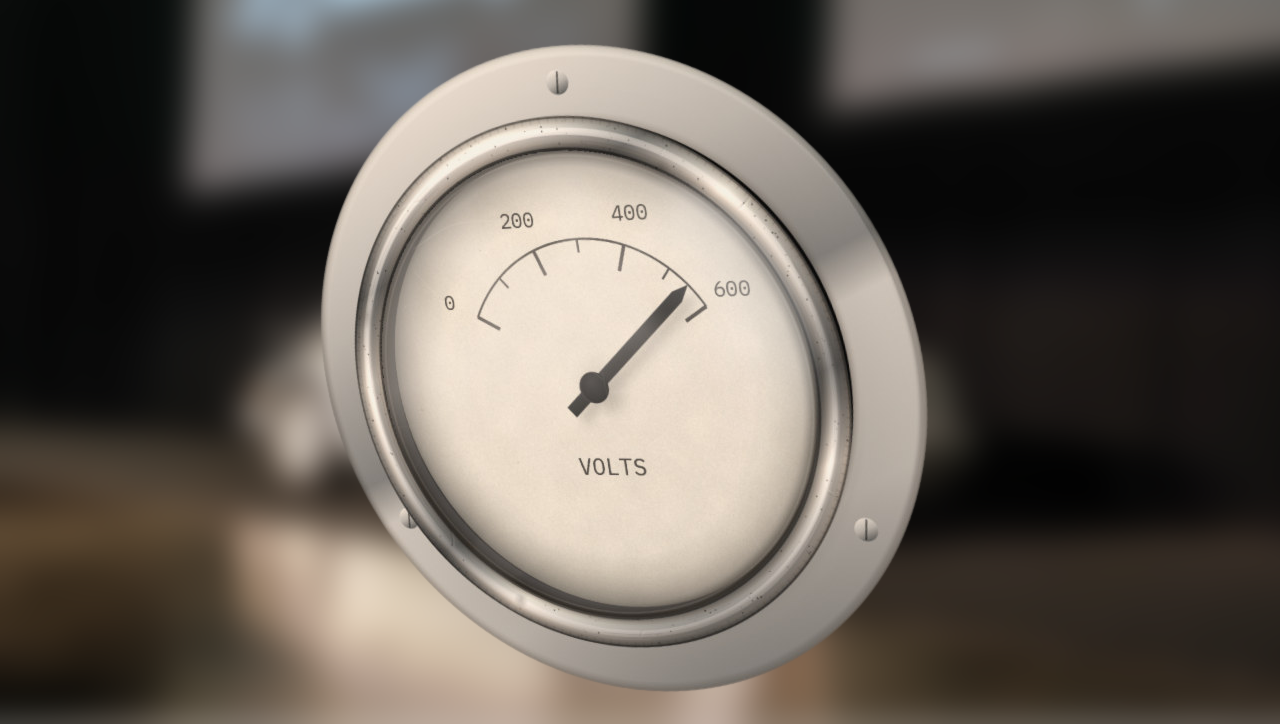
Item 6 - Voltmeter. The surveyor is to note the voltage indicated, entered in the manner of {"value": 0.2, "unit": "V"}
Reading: {"value": 550, "unit": "V"}
